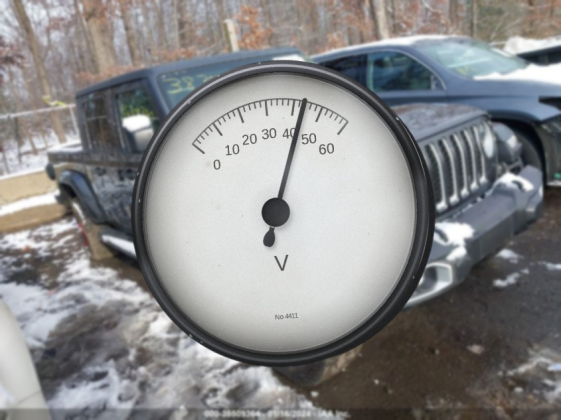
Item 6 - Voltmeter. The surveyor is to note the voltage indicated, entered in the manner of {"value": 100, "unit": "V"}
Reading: {"value": 44, "unit": "V"}
